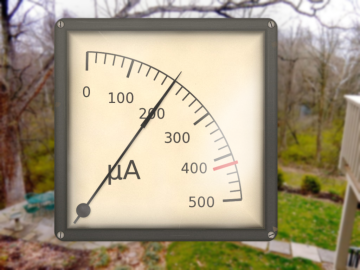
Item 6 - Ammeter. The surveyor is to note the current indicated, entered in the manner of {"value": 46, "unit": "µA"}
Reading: {"value": 200, "unit": "µA"}
